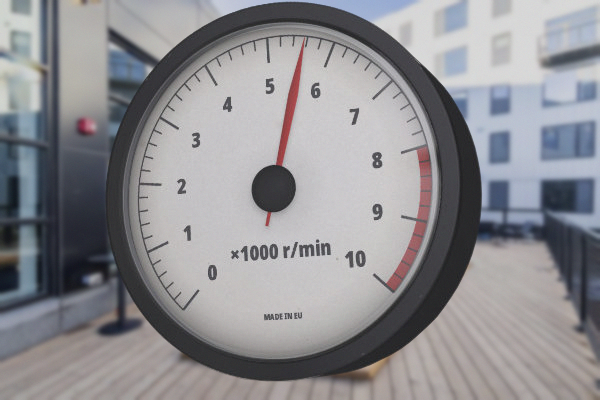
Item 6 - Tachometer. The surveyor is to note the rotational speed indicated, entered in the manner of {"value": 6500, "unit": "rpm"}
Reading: {"value": 5600, "unit": "rpm"}
